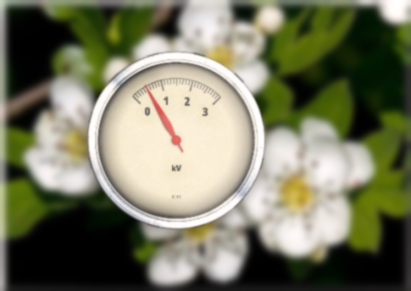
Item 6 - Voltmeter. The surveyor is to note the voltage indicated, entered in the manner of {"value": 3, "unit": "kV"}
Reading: {"value": 0.5, "unit": "kV"}
